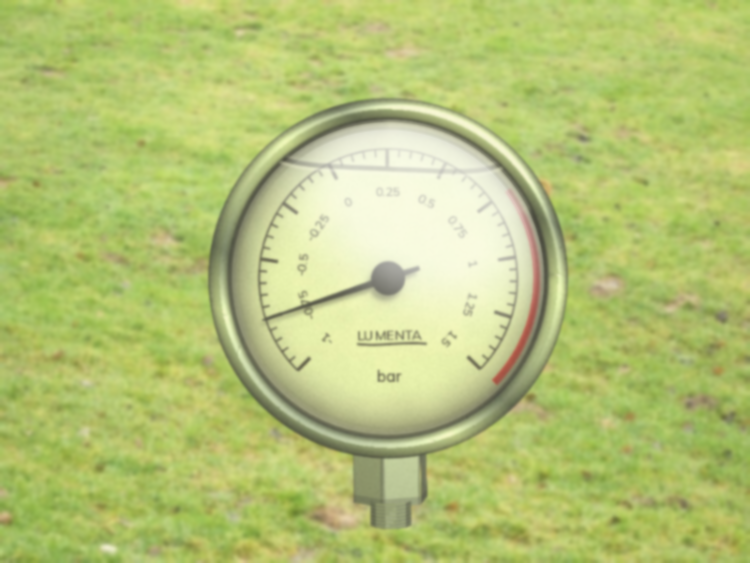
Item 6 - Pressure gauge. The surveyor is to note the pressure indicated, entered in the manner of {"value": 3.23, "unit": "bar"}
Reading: {"value": -0.75, "unit": "bar"}
